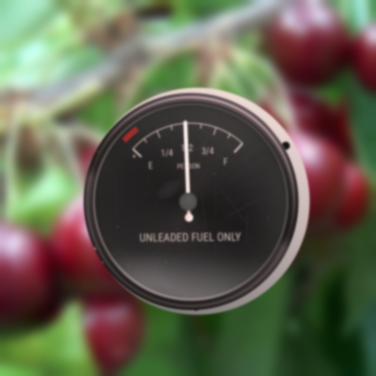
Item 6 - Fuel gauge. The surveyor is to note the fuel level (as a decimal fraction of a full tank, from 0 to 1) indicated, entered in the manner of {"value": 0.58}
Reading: {"value": 0.5}
